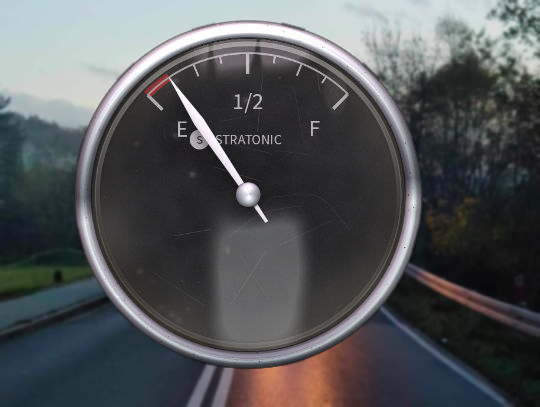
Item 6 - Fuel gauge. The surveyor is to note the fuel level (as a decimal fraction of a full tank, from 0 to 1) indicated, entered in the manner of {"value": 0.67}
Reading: {"value": 0.125}
